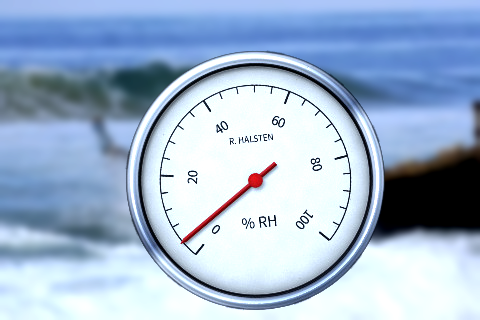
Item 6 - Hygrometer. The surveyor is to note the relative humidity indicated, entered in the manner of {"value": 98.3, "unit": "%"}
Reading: {"value": 4, "unit": "%"}
